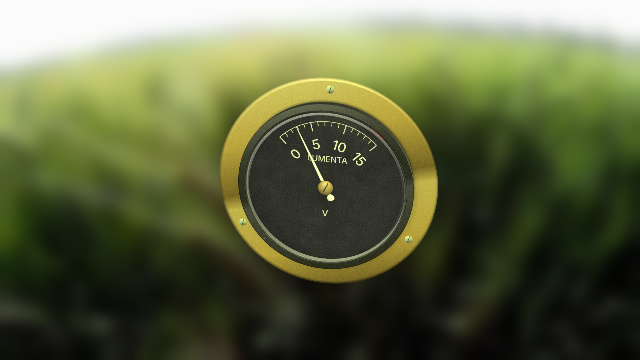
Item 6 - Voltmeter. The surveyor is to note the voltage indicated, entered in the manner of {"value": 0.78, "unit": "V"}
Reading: {"value": 3, "unit": "V"}
